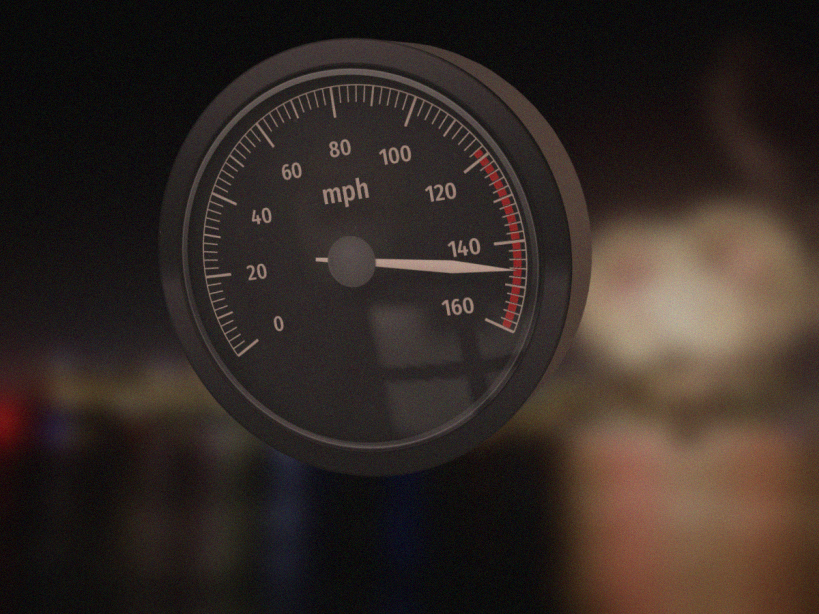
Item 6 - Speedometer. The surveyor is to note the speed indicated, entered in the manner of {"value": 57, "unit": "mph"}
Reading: {"value": 146, "unit": "mph"}
